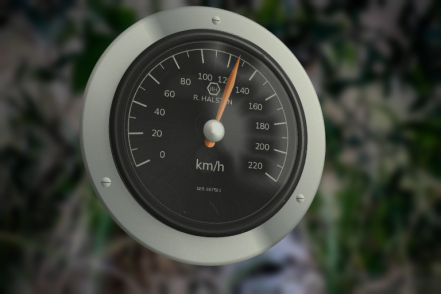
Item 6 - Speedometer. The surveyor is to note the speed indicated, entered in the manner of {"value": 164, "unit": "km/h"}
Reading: {"value": 125, "unit": "km/h"}
